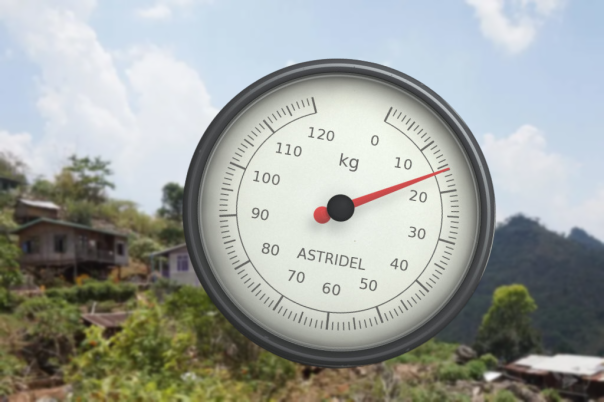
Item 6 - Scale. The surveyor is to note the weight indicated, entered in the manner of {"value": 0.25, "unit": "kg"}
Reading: {"value": 16, "unit": "kg"}
